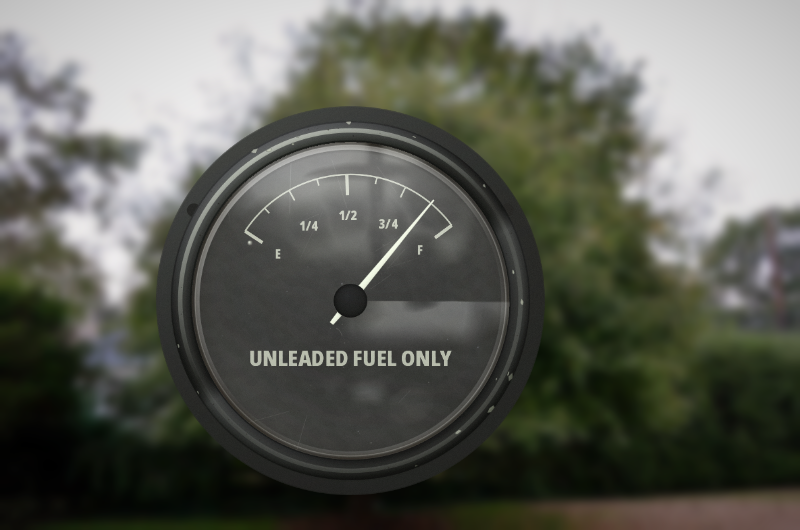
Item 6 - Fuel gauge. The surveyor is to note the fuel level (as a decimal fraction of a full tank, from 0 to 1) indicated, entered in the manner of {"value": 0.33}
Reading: {"value": 0.875}
